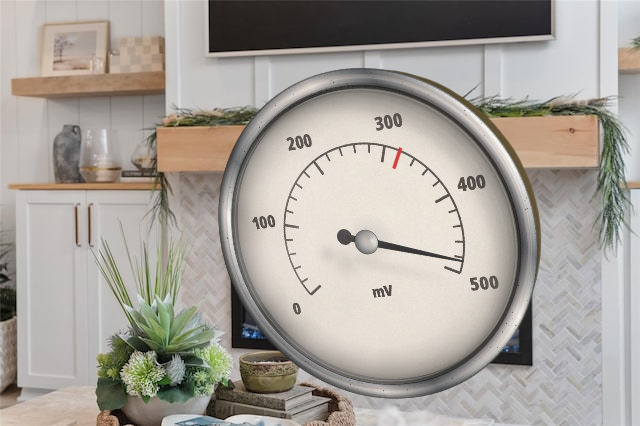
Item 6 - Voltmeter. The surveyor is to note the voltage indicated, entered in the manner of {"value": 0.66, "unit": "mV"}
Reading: {"value": 480, "unit": "mV"}
